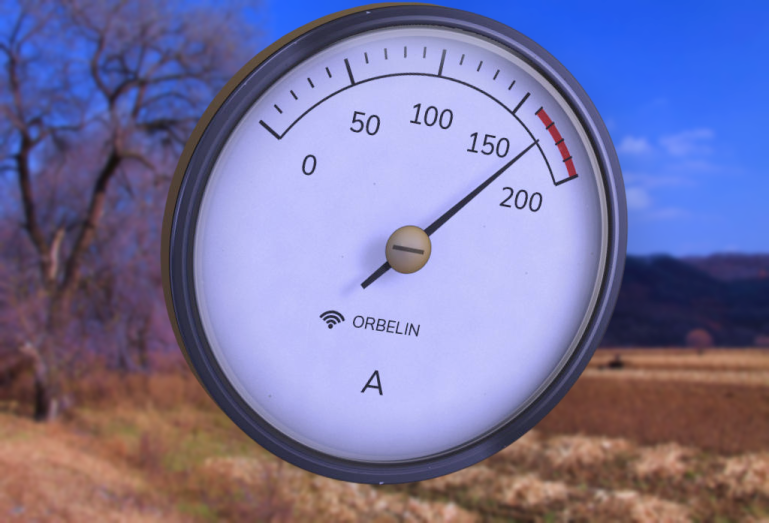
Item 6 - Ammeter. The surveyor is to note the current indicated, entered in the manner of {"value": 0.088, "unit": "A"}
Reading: {"value": 170, "unit": "A"}
